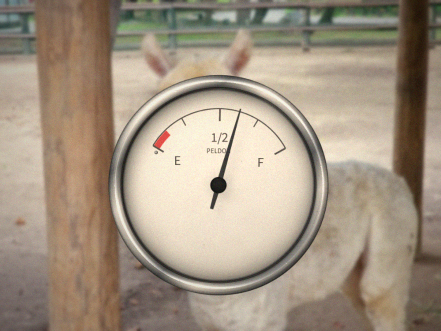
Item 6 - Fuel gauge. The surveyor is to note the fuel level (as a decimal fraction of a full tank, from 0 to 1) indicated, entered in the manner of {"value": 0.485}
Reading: {"value": 0.625}
